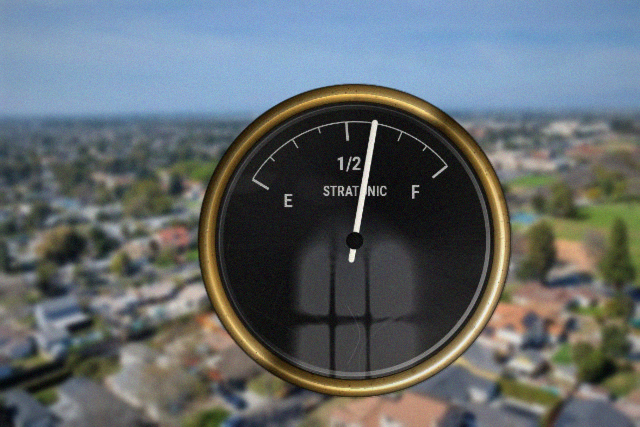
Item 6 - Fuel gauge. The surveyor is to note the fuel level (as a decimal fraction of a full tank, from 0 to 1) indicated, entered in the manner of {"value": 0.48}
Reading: {"value": 0.625}
